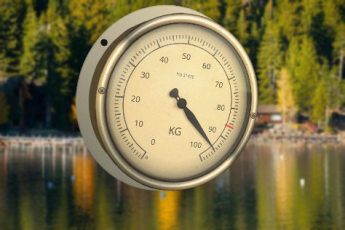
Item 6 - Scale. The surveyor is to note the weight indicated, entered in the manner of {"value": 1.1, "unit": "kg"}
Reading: {"value": 95, "unit": "kg"}
